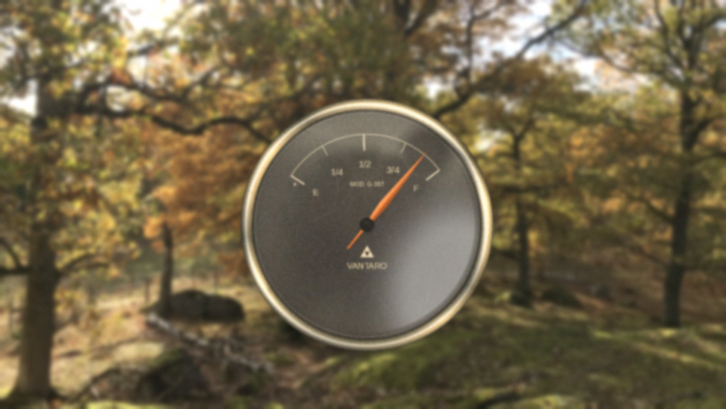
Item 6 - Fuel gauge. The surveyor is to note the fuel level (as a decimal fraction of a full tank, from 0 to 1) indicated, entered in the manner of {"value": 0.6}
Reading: {"value": 0.875}
